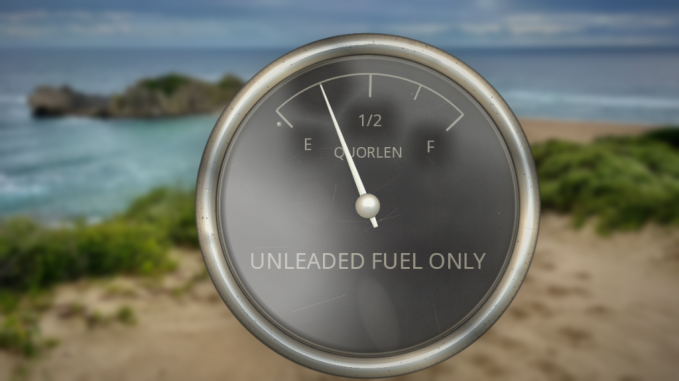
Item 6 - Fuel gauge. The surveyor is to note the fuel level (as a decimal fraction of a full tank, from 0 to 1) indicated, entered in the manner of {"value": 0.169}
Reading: {"value": 0.25}
